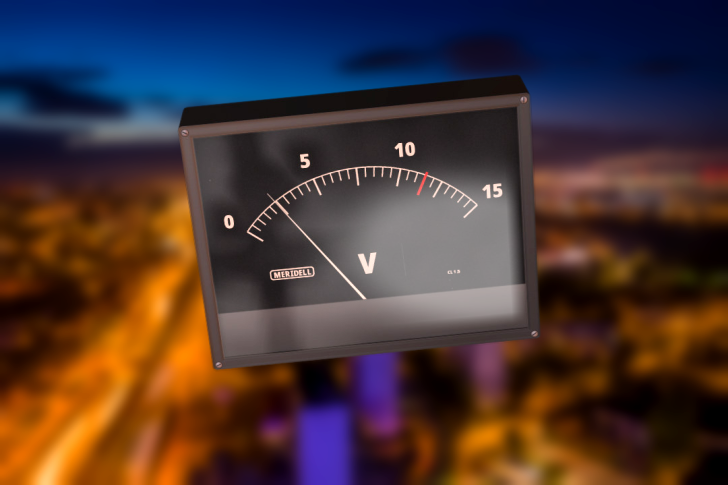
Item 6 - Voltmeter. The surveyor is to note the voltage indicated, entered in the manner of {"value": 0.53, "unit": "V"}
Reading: {"value": 2.5, "unit": "V"}
